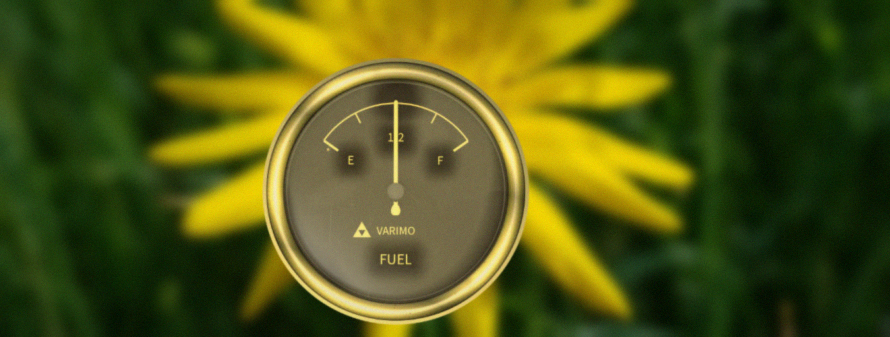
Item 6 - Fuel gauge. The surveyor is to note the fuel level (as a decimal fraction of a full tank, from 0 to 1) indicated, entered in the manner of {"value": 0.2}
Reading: {"value": 0.5}
